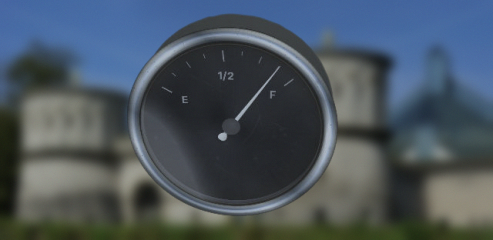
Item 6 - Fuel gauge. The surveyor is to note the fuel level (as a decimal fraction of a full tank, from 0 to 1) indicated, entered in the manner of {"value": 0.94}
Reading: {"value": 0.875}
